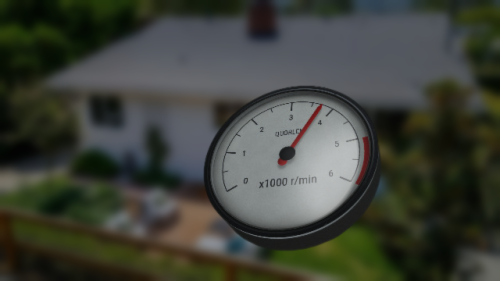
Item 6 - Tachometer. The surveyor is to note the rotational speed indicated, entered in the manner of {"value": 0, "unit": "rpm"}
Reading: {"value": 3750, "unit": "rpm"}
